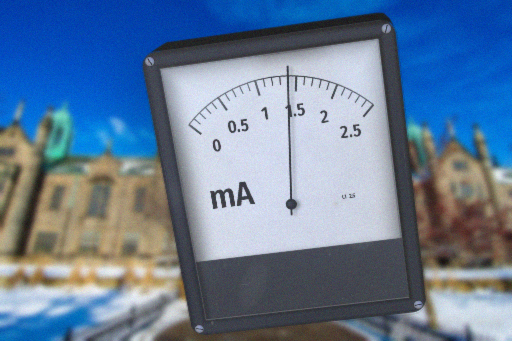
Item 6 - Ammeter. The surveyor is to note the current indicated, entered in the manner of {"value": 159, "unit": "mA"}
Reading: {"value": 1.4, "unit": "mA"}
